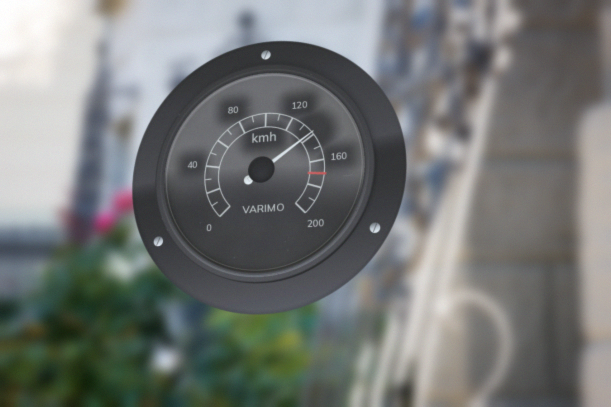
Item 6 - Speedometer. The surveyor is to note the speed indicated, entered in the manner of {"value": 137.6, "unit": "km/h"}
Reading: {"value": 140, "unit": "km/h"}
